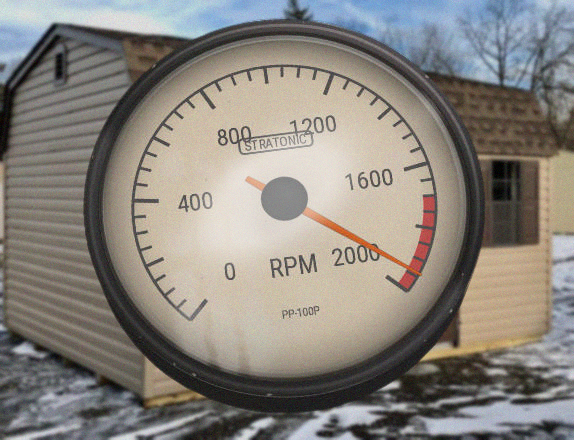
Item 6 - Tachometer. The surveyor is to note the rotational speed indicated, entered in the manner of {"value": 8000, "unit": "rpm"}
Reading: {"value": 1950, "unit": "rpm"}
